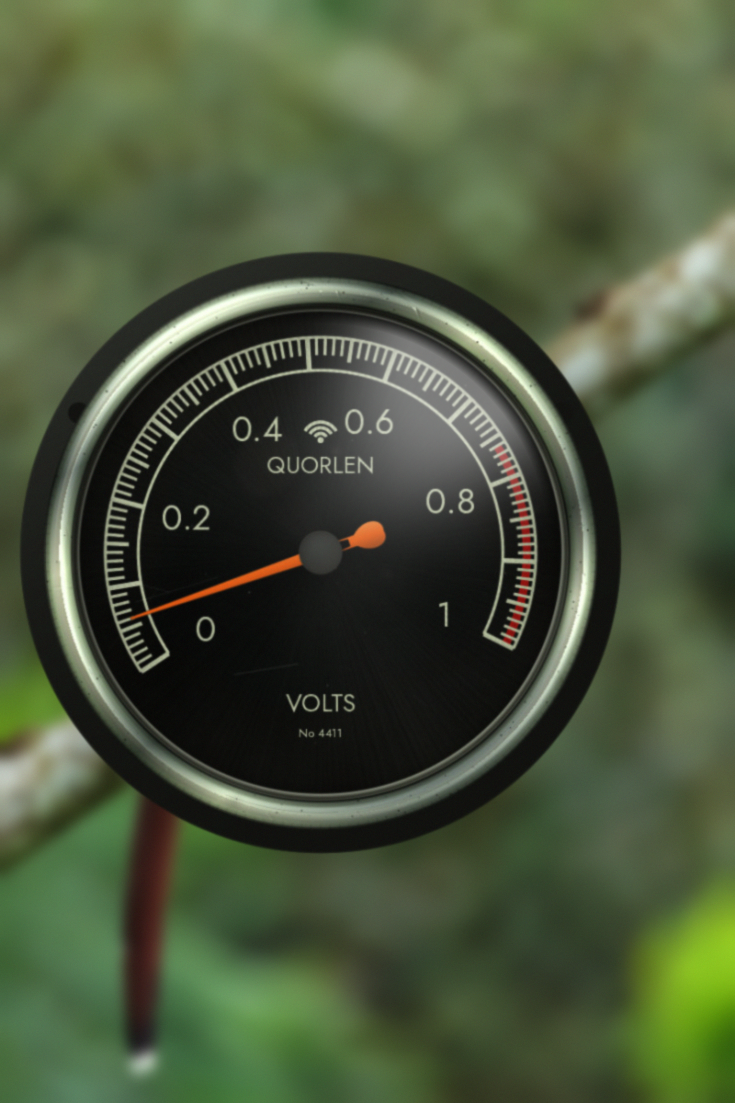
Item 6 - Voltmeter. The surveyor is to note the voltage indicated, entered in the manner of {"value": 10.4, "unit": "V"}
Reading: {"value": 0.06, "unit": "V"}
